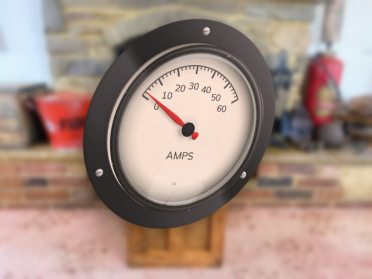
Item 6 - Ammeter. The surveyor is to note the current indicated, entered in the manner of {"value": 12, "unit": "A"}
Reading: {"value": 2, "unit": "A"}
